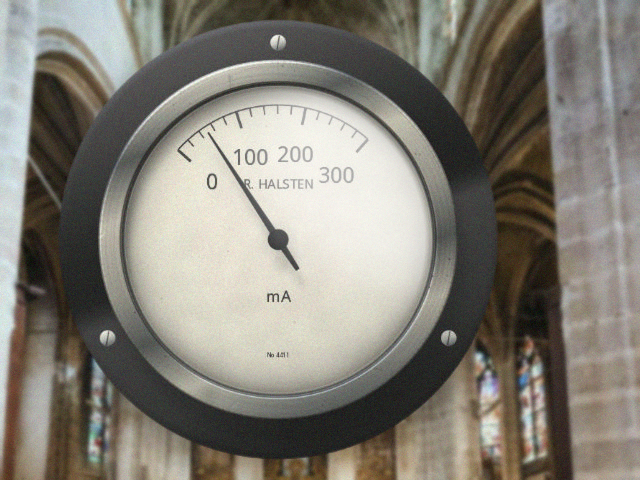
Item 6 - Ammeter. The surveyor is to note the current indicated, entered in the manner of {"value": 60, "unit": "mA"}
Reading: {"value": 50, "unit": "mA"}
